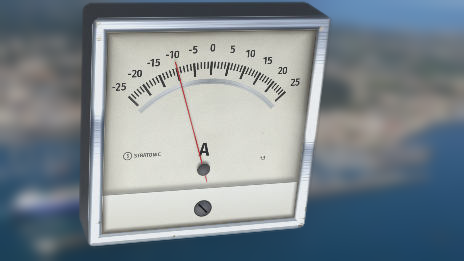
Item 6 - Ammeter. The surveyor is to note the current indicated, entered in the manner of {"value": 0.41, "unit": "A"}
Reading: {"value": -10, "unit": "A"}
